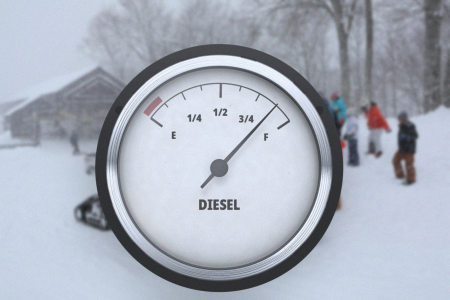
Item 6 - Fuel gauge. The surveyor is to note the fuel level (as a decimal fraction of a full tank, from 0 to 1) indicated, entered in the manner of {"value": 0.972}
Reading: {"value": 0.875}
